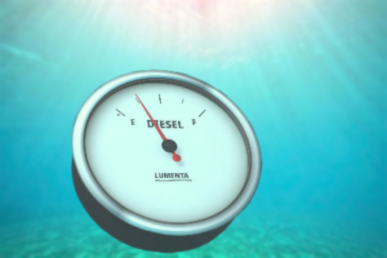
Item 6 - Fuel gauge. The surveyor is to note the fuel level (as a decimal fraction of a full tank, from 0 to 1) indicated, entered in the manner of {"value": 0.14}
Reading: {"value": 0.25}
